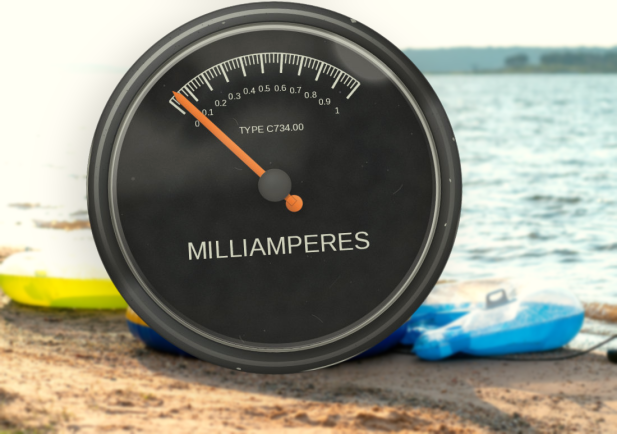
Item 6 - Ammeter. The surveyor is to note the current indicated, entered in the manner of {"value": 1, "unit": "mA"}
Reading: {"value": 0.04, "unit": "mA"}
